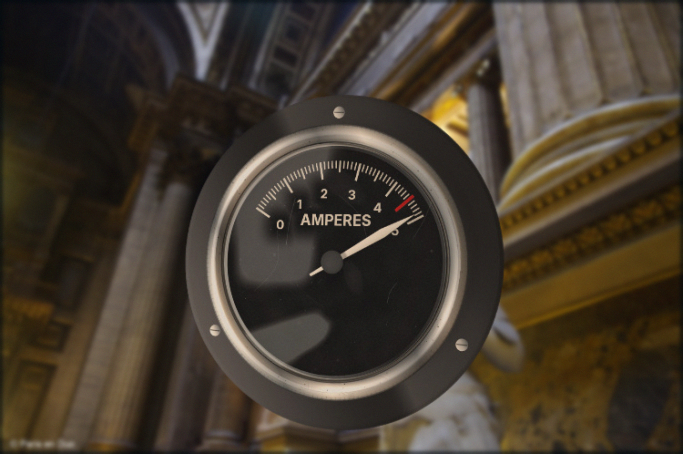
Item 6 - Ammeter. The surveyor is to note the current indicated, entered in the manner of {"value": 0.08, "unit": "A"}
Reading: {"value": 4.9, "unit": "A"}
